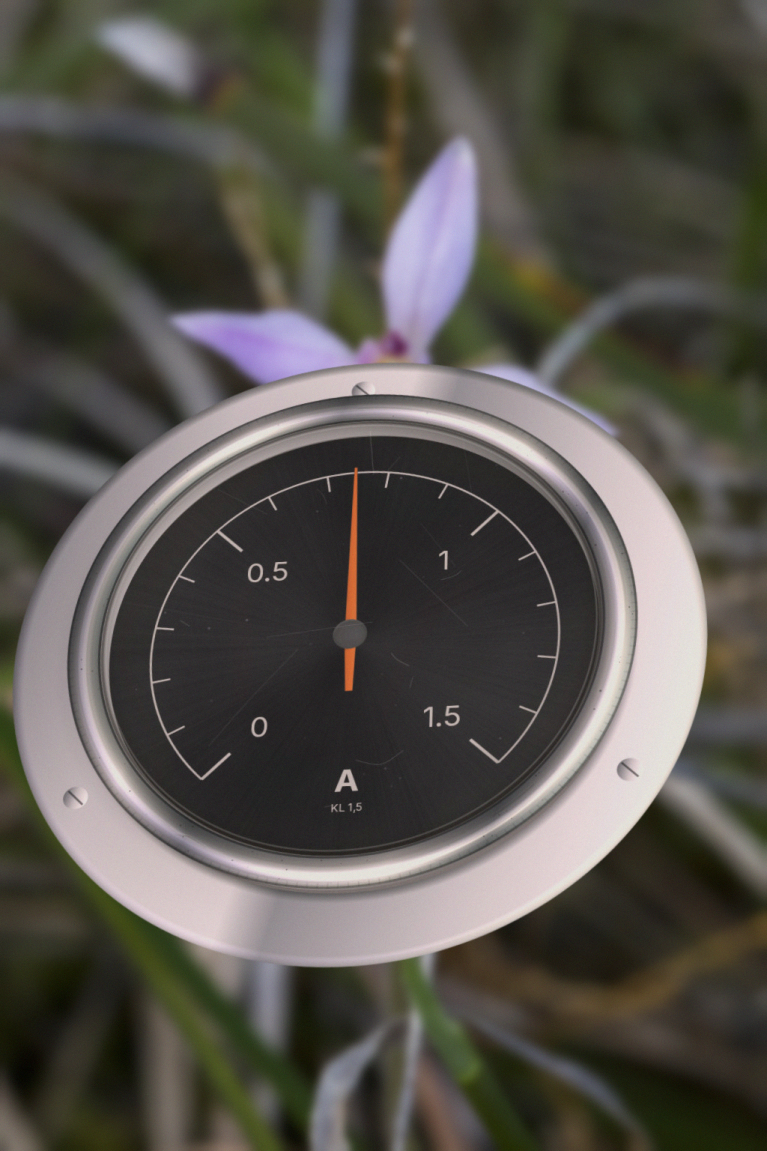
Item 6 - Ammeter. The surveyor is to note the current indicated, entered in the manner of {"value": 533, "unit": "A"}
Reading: {"value": 0.75, "unit": "A"}
